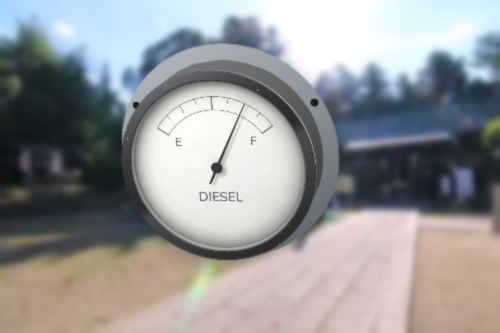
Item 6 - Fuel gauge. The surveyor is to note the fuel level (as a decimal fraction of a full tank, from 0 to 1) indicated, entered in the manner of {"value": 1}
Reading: {"value": 0.75}
